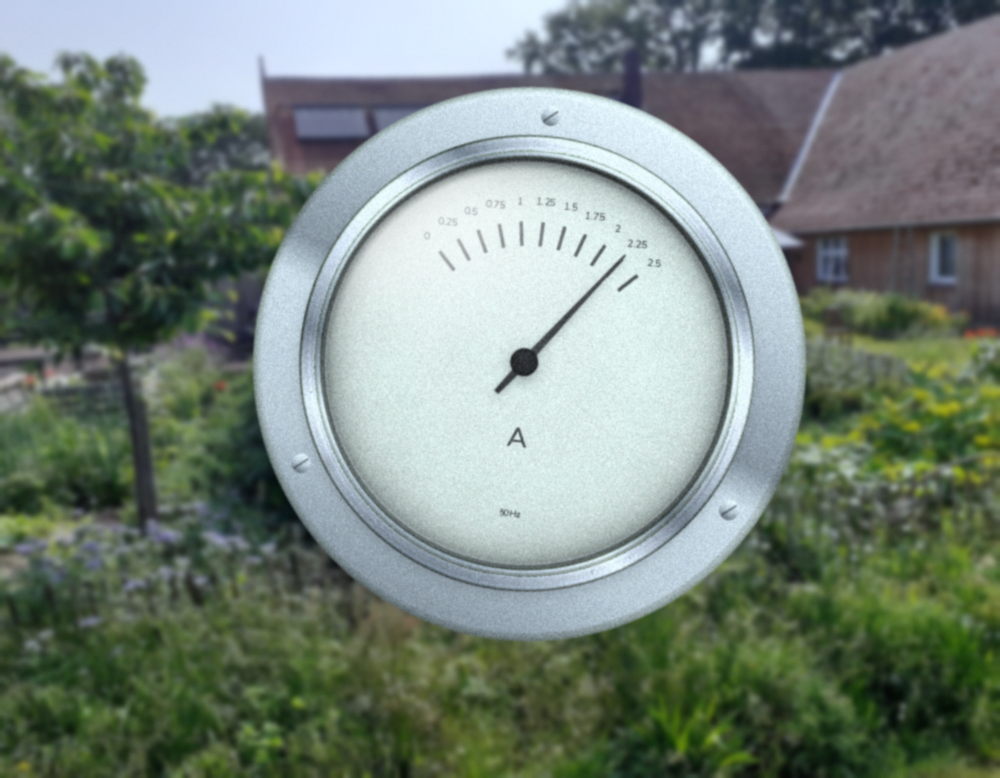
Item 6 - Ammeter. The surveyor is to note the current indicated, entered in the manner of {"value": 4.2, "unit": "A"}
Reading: {"value": 2.25, "unit": "A"}
